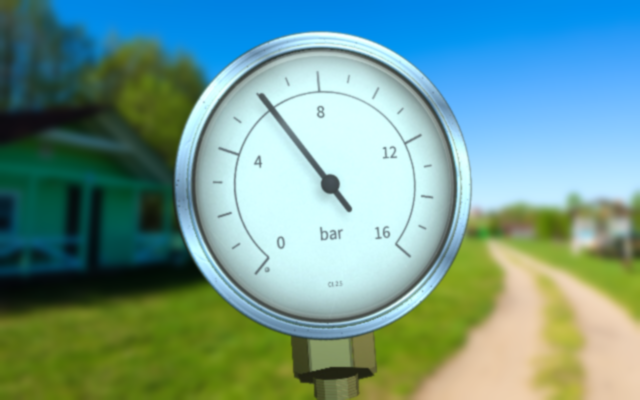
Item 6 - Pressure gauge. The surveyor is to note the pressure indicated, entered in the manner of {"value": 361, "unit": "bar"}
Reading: {"value": 6, "unit": "bar"}
